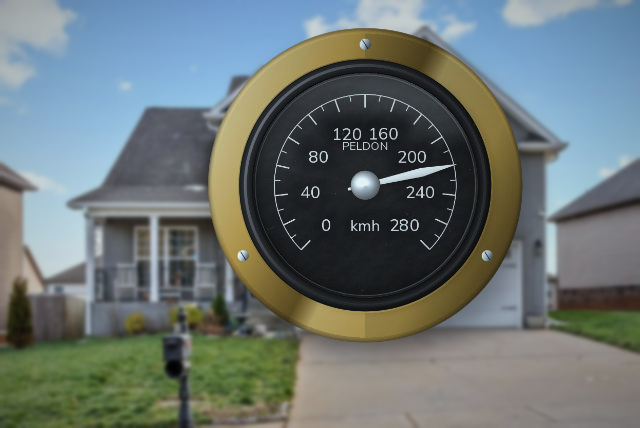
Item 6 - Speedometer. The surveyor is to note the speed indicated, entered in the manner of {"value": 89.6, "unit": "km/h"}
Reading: {"value": 220, "unit": "km/h"}
